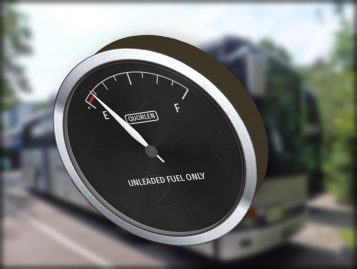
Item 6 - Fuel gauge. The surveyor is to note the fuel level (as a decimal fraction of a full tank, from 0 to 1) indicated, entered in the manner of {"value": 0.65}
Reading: {"value": 0.125}
